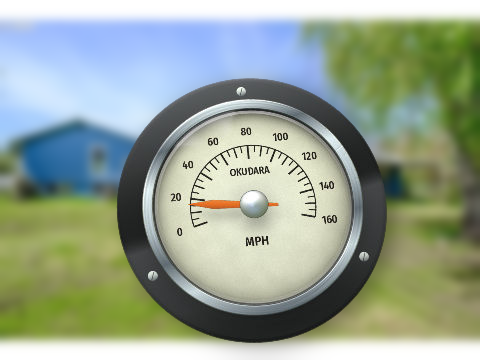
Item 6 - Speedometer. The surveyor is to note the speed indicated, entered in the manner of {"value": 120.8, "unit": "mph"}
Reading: {"value": 15, "unit": "mph"}
